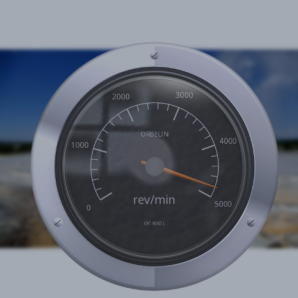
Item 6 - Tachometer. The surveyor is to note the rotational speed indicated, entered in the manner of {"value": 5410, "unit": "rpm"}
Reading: {"value": 4800, "unit": "rpm"}
